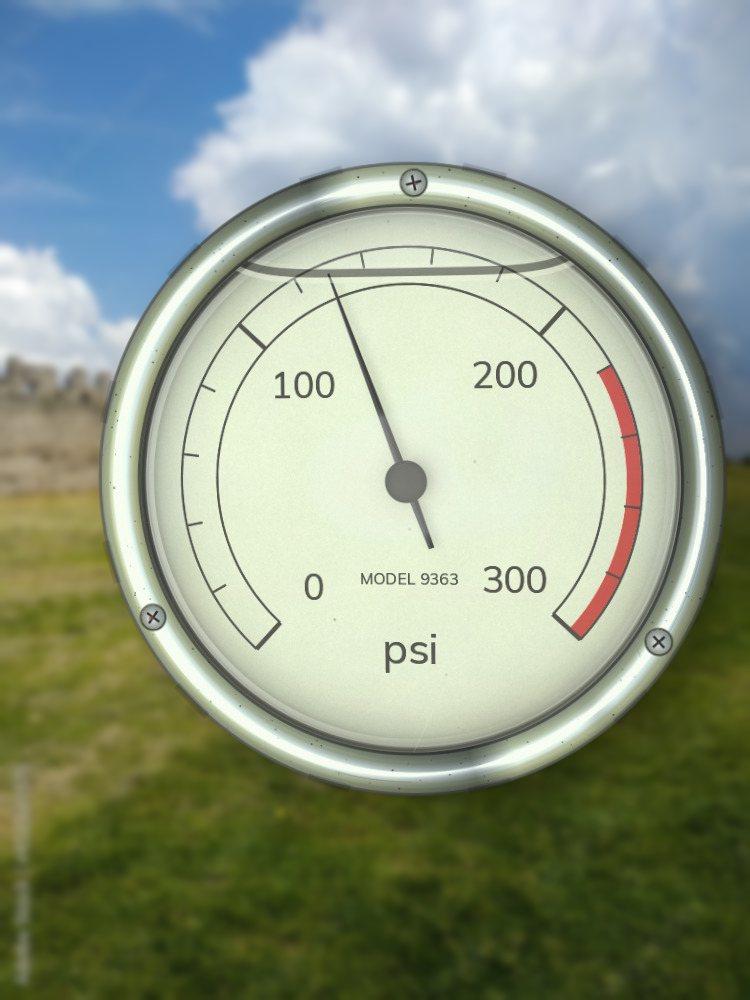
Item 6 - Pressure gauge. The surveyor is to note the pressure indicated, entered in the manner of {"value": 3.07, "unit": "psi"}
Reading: {"value": 130, "unit": "psi"}
